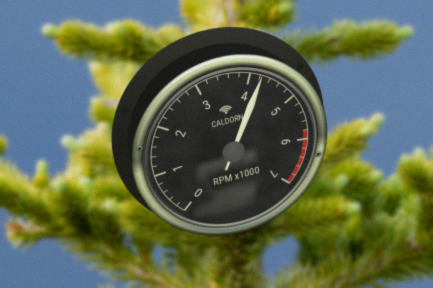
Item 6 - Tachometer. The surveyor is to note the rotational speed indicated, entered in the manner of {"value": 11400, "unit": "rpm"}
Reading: {"value": 4200, "unit": "rpm"}
